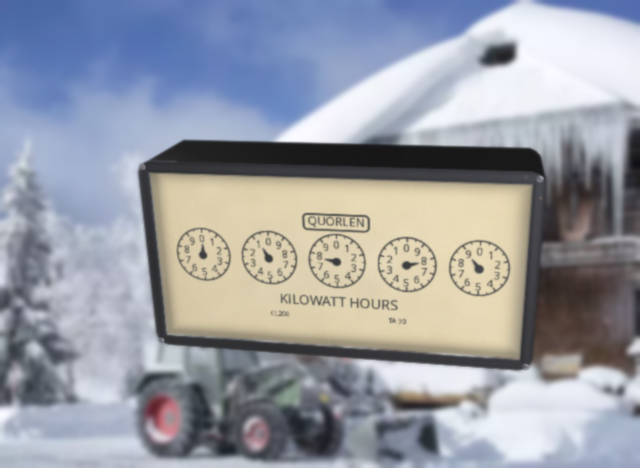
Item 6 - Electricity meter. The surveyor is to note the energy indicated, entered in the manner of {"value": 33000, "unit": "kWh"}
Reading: {"value": 779, "unit": "kWh"}
